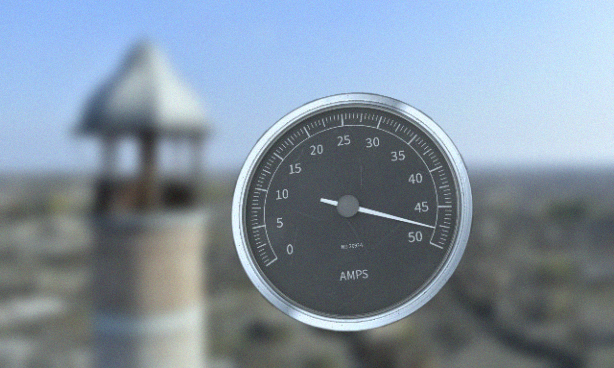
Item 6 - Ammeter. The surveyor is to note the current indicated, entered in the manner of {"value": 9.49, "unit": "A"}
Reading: {"value": 48, "unit": "A"}
